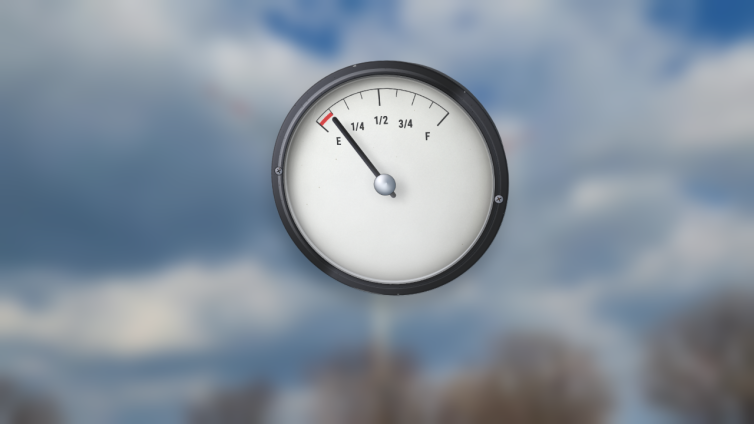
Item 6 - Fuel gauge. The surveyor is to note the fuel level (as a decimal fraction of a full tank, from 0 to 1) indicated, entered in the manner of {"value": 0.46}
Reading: {"value": 0.125}
